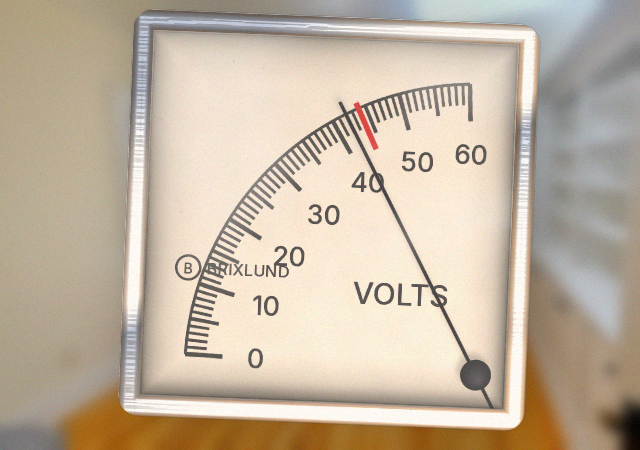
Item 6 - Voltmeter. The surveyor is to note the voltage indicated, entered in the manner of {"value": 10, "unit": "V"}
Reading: {"value": 42, "unit": "V"}
